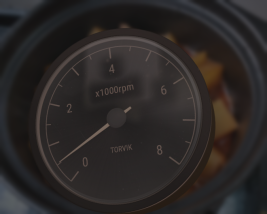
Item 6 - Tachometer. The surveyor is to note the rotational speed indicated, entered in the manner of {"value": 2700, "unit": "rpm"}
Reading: {"value": 500, "unit": "rpm"}
